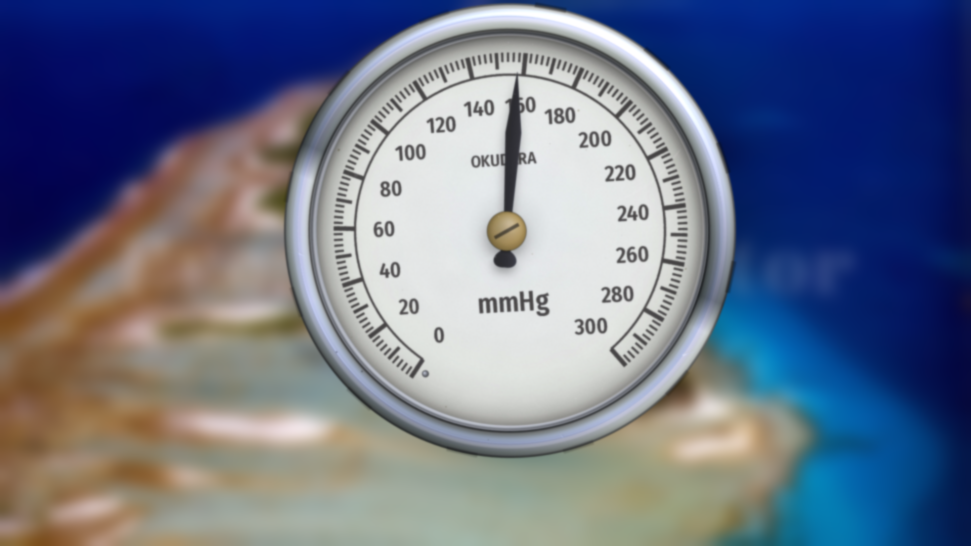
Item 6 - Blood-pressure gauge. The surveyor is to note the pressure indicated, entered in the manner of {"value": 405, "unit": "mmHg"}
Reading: {"value": 158, "unit": "mmHg"}
